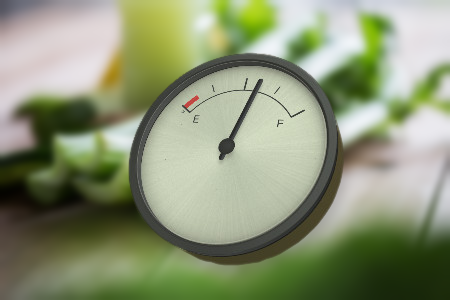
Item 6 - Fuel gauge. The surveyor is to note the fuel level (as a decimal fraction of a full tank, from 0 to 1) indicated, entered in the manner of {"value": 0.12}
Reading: {"value": 0.625}
